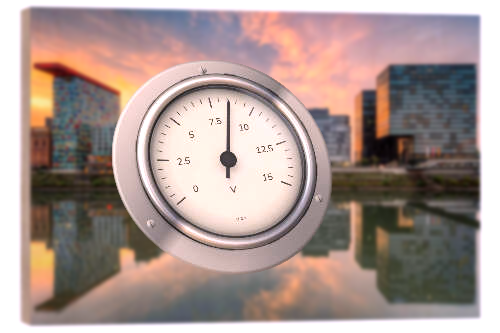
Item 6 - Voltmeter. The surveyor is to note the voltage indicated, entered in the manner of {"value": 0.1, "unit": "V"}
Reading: {"value": 8.5, "unit": "V"}
